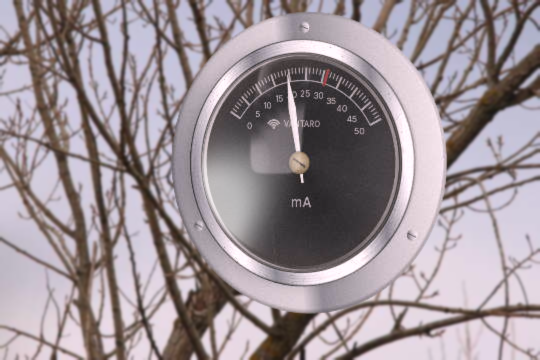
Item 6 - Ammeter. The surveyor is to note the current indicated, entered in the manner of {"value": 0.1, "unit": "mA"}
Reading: {"value": 20, "unit": "mA"}
